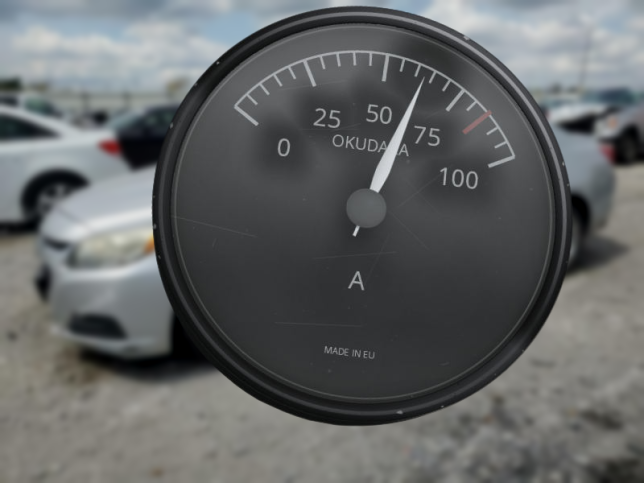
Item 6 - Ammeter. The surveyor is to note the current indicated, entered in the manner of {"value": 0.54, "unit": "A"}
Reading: {"value": 62.5, "unit": "A"}
